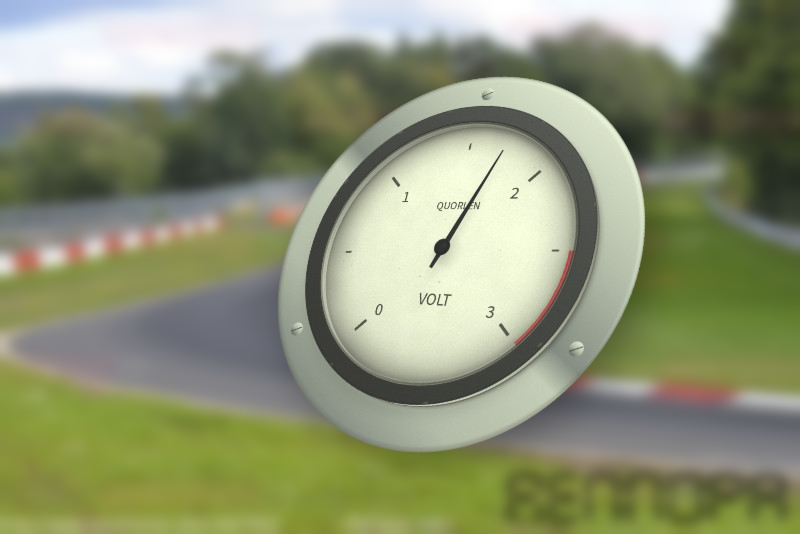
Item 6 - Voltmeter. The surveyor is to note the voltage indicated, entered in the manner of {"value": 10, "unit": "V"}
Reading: {"value": 1.75, "unit": "V"}
